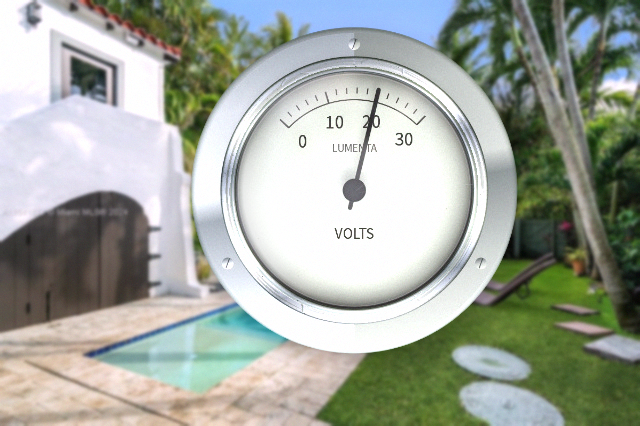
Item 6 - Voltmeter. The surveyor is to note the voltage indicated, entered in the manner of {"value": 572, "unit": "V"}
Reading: {"value": 20, "unit": "V"}
